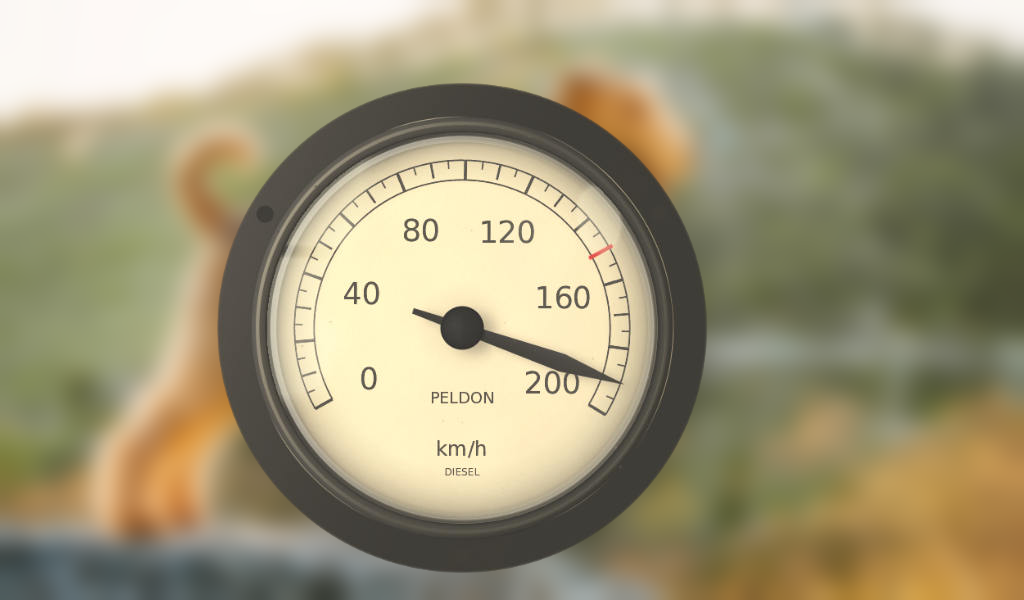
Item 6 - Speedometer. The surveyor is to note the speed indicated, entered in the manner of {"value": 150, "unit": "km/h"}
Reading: {"value": 190, "unit": "km/h"}
